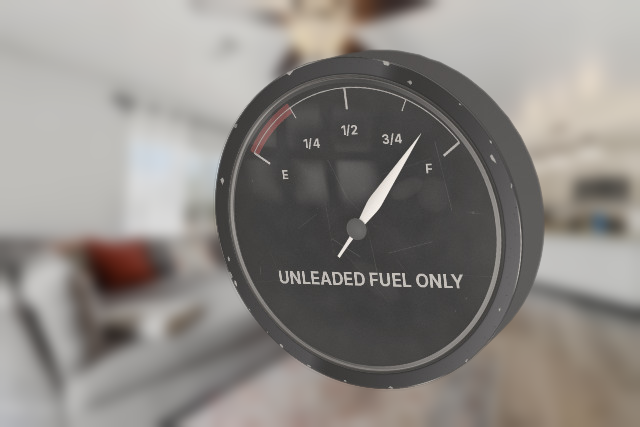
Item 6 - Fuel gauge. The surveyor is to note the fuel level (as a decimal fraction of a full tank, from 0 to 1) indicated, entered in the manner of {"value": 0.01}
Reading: {"value": 0.875}
